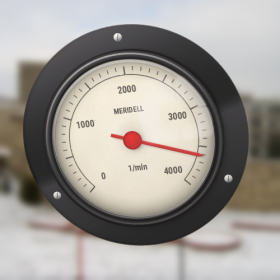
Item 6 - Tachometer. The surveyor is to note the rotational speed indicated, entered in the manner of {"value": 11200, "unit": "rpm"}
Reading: {"value": 3600, "unit": "rpm"}
